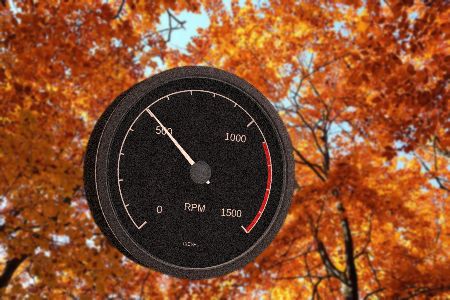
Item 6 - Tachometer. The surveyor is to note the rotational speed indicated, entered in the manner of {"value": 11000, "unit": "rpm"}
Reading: {"value": 500, "unit": "rpm"}
